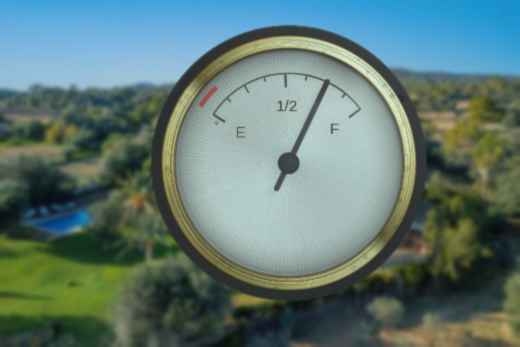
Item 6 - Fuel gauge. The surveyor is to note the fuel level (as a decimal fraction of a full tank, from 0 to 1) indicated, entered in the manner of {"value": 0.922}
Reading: {"value": 0.75}
